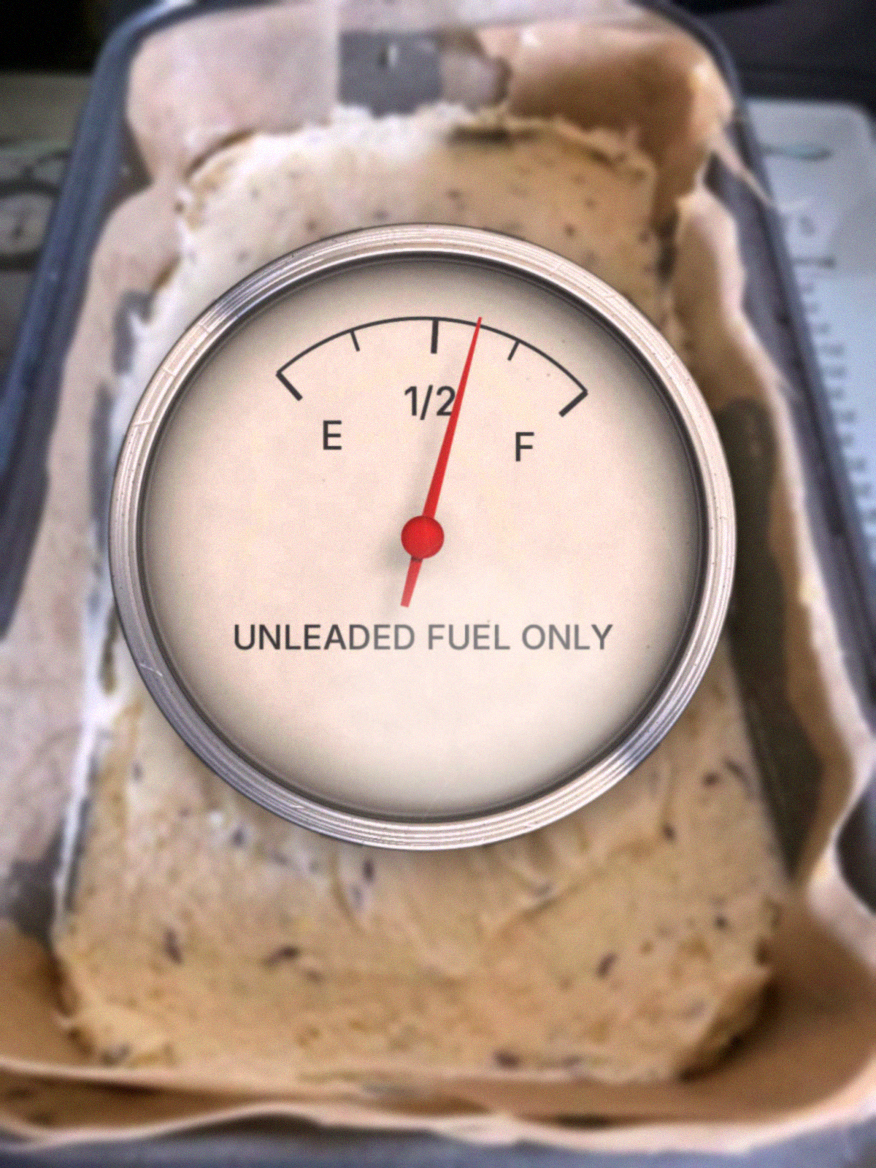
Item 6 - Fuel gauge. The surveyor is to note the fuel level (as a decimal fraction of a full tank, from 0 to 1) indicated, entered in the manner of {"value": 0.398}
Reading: {"value": 0.625}
